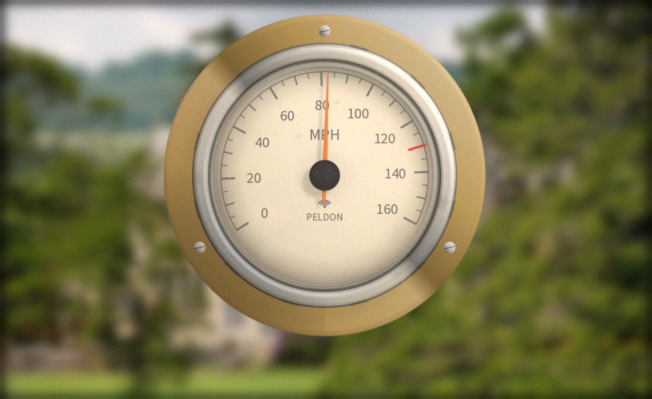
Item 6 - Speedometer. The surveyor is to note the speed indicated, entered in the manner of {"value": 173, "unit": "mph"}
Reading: {"value": 82.5, "unit": "mph"}
